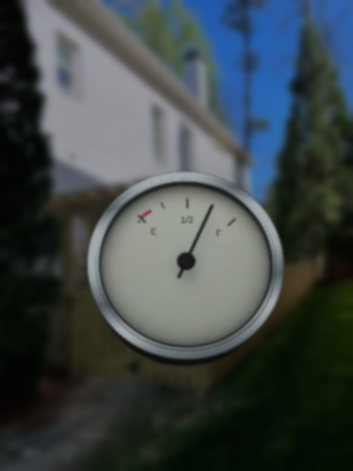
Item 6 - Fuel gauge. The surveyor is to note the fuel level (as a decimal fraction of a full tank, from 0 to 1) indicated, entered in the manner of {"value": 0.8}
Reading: {"value": 0.75}
